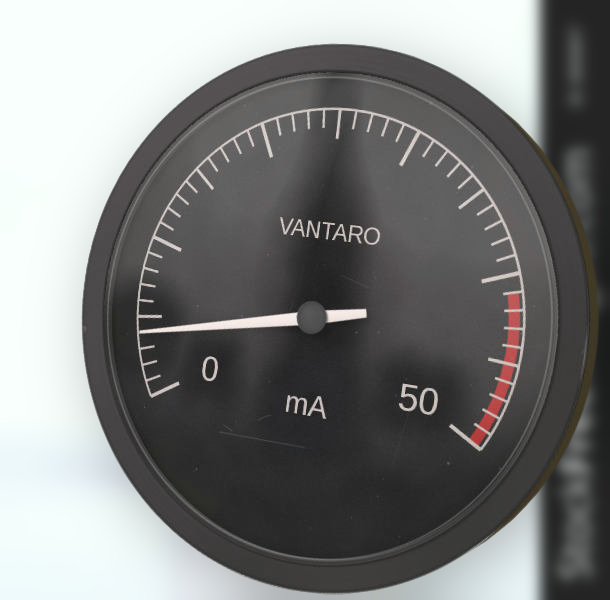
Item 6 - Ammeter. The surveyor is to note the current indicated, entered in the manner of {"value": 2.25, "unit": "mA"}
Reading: {"value": 4, "unit": "mA"}
